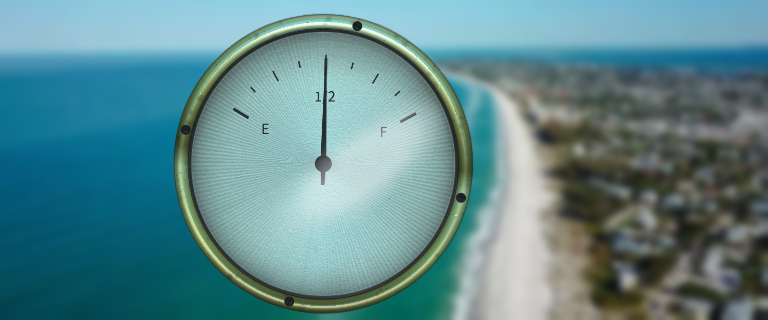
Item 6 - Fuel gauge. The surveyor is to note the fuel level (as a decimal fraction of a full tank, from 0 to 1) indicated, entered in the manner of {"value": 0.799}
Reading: {"value": 0.5}
